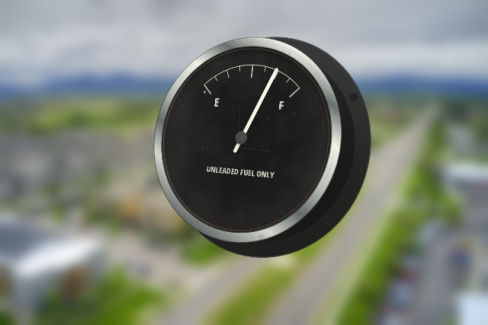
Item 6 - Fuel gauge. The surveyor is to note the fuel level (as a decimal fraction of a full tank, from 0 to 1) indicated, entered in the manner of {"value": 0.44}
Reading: {"value": 0.75}
